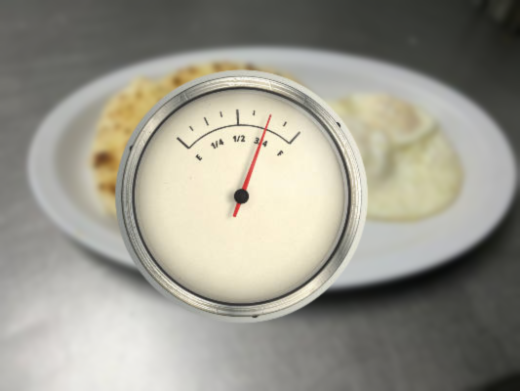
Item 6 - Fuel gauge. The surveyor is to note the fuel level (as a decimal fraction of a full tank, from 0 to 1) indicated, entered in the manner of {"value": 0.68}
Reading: {"value": 0.75}
